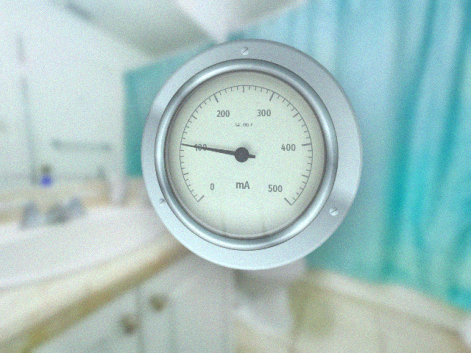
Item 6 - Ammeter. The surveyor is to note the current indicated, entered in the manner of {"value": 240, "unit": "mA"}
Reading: {"value": 100, "unit": "mA"}
